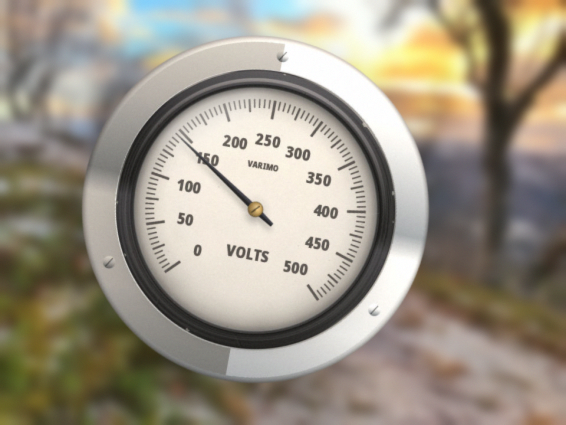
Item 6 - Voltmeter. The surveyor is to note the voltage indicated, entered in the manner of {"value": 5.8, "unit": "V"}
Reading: {"value": 145, "unit": "V"}
